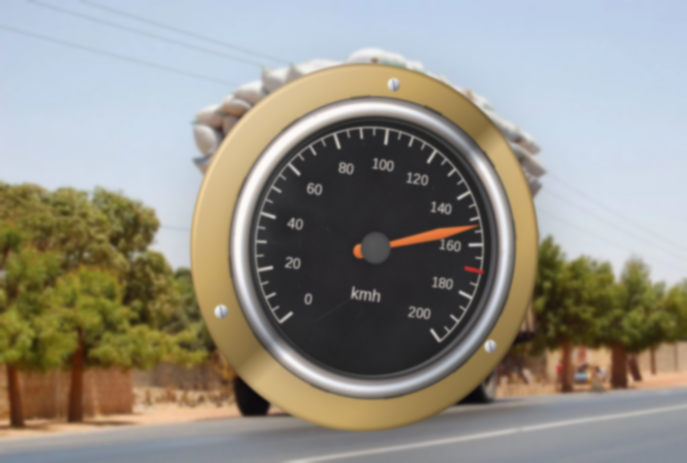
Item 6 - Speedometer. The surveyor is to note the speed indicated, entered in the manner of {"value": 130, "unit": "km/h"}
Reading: {"value": 152.5, "unit": "km/h"}
